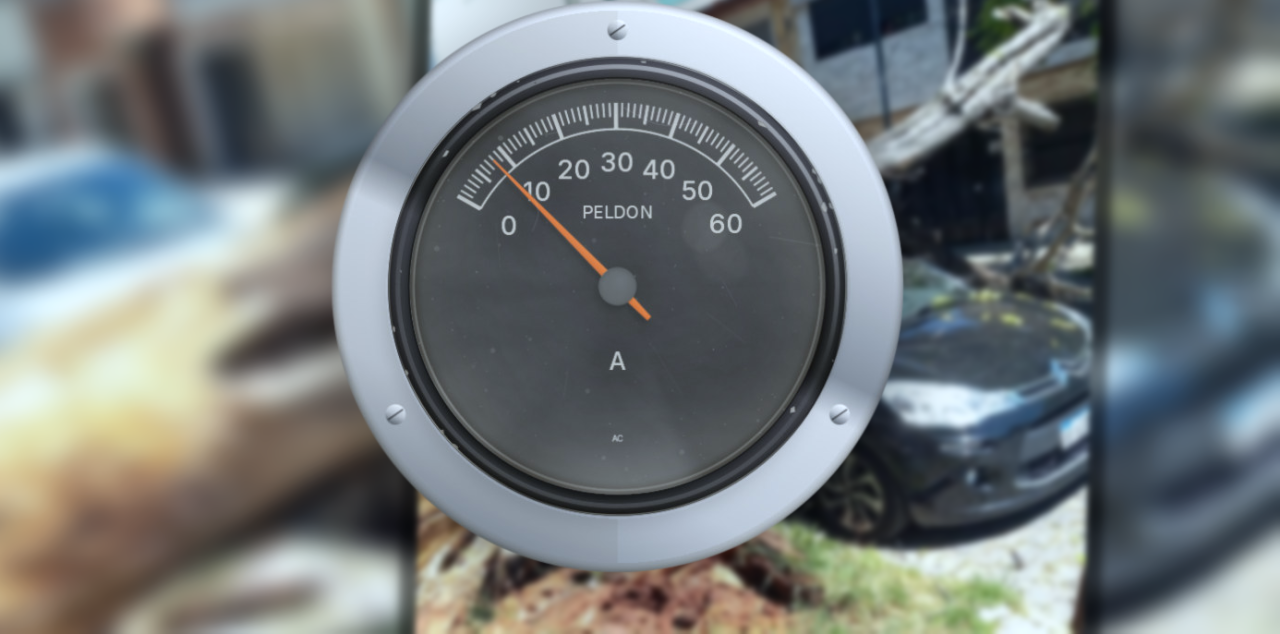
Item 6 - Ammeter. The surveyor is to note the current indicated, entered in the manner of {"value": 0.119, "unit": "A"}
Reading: {"value": 8, "unit": "A"}
